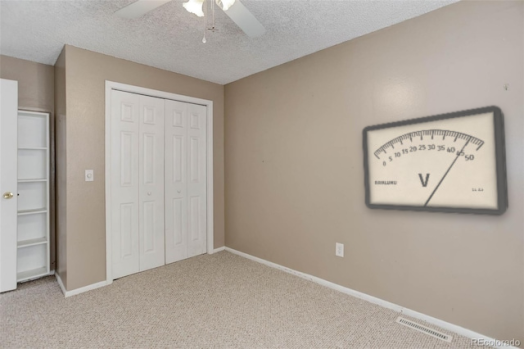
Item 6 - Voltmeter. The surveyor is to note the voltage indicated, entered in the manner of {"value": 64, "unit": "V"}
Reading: {"value": 45, "unit": "V"}
